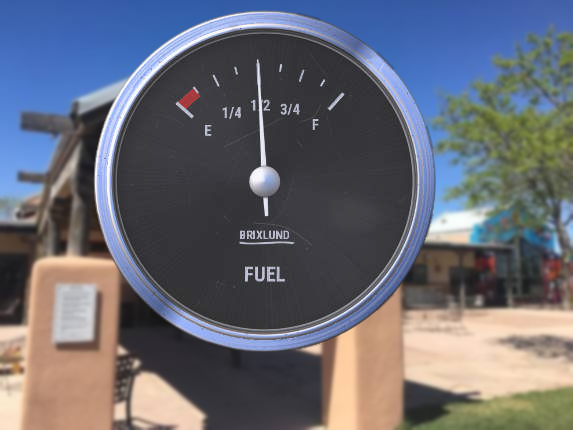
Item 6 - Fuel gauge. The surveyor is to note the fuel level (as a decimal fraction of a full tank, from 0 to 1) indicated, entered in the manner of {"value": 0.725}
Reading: {"value": 0.5}
